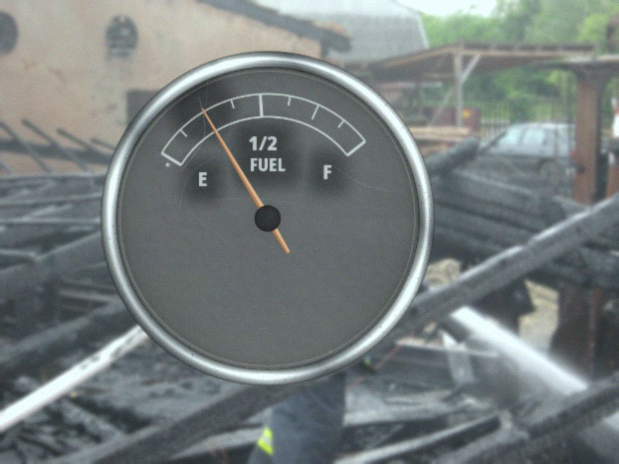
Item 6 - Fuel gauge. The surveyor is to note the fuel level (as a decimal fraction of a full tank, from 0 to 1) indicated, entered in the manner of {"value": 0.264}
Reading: {"value": 0.25}
